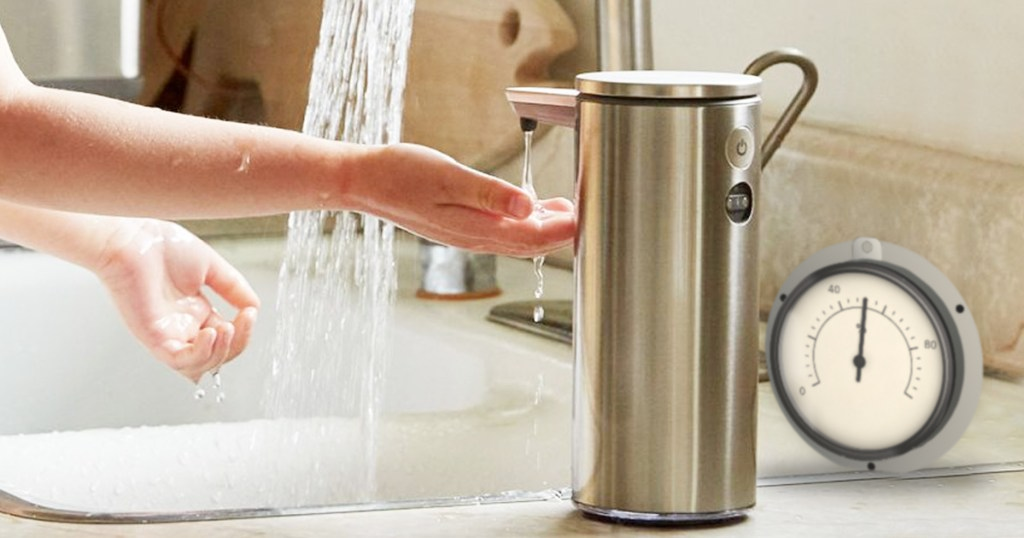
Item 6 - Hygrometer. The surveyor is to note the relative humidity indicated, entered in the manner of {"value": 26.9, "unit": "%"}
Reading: {"value": 52, "unit": "%"}
